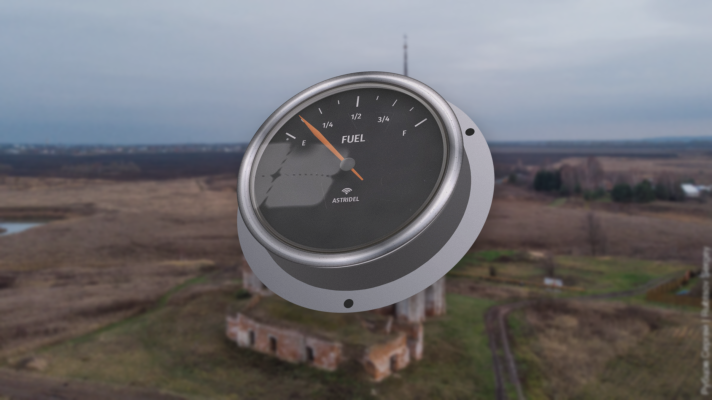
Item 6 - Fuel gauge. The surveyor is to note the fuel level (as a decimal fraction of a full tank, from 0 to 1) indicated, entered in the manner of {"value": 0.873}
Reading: {"value": 0.125}
